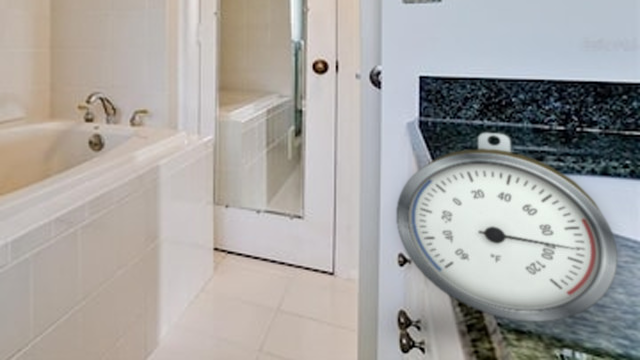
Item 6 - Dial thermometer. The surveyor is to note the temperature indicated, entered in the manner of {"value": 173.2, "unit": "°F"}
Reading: {"value": 92, "unit": "°F"}
